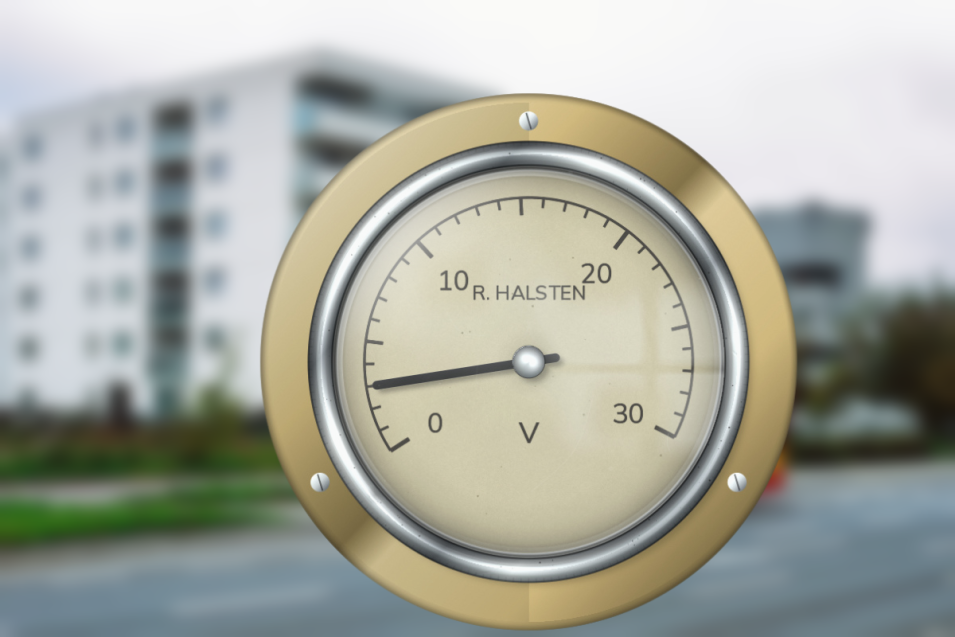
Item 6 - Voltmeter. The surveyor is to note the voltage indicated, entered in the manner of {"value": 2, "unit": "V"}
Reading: {"value": 3, "unit": "V"}
